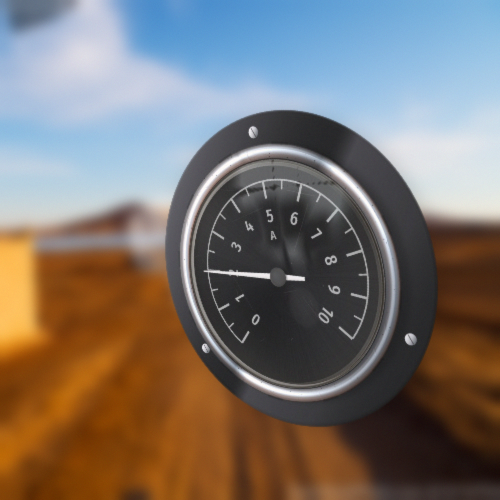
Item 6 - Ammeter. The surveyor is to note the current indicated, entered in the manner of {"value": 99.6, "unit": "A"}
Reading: {"value": 2, "unit": "A"}
